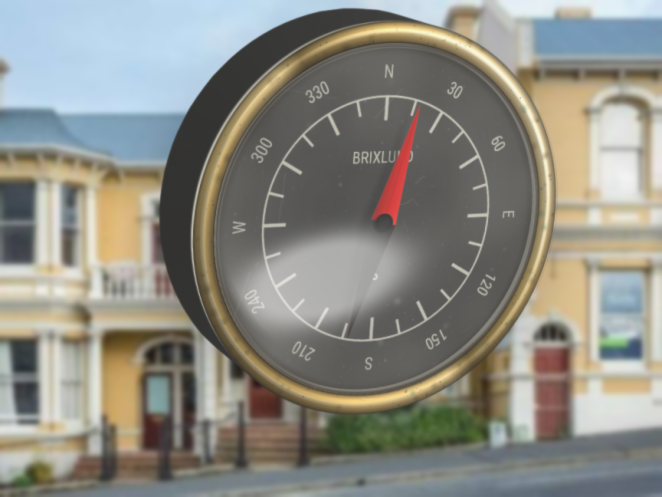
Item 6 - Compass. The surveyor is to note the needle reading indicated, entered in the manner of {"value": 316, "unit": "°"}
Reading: {"value": 15, "unit": "°"}
